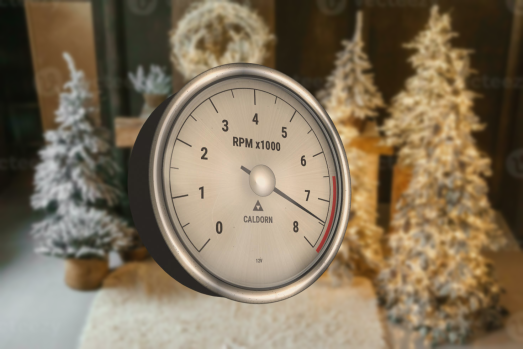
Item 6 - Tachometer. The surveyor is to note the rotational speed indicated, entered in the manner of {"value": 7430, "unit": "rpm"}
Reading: {"value": 7500, "unit": "rpm"}
